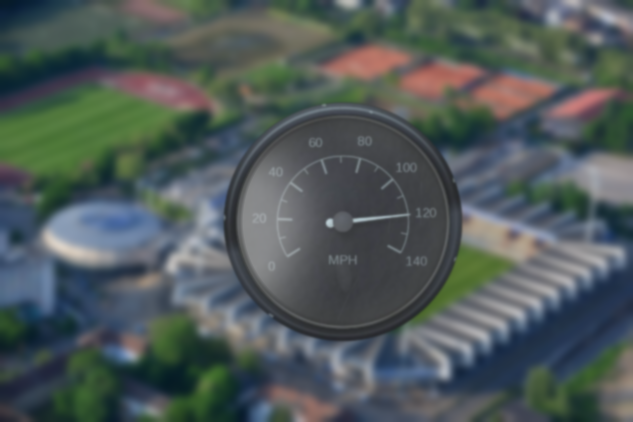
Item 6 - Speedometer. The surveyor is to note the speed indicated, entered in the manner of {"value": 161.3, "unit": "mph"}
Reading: {"value": 120, "unit": "mph"}
